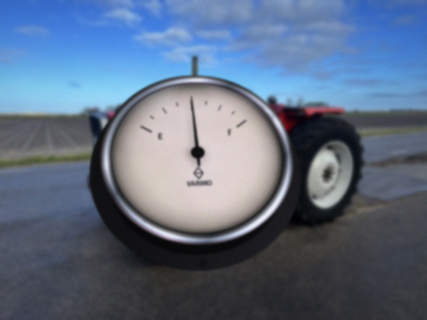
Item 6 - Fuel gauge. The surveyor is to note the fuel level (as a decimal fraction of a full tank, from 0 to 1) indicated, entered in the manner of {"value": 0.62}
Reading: {"value": 0.5}
